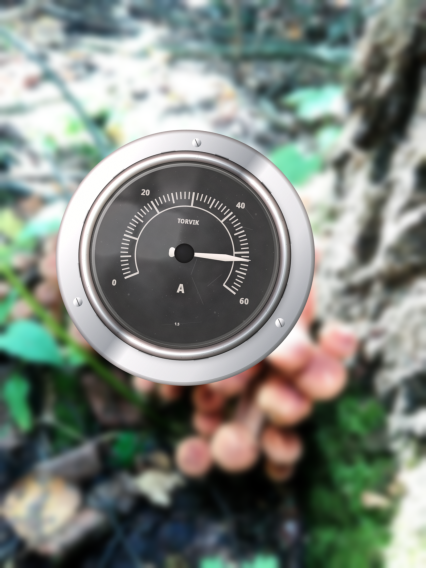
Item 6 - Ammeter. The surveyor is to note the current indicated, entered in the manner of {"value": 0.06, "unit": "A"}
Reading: {"value": 52, "unit": "A"}
